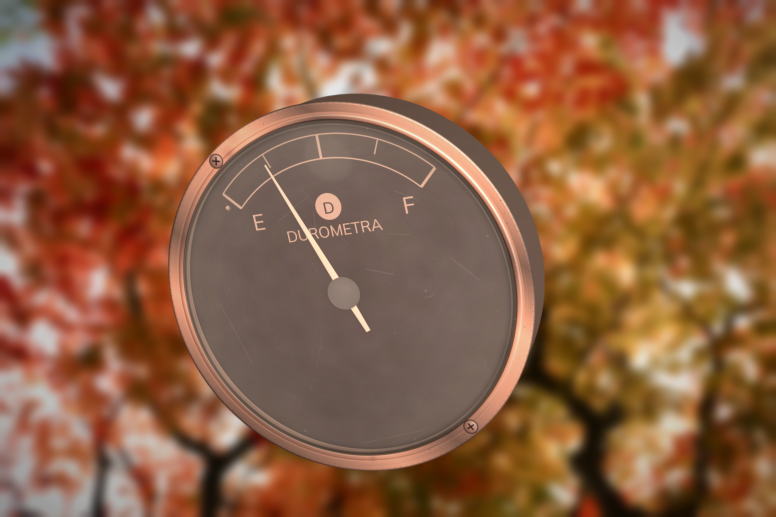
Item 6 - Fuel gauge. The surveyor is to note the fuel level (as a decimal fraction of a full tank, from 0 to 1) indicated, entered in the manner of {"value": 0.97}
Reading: {"value": 0.25}
